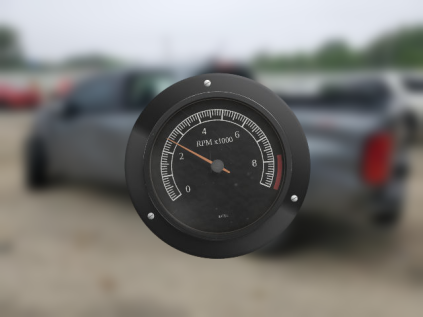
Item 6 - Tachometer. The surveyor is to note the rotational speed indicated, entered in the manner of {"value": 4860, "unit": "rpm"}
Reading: {"value": 2500, "unit": "rpm"}
